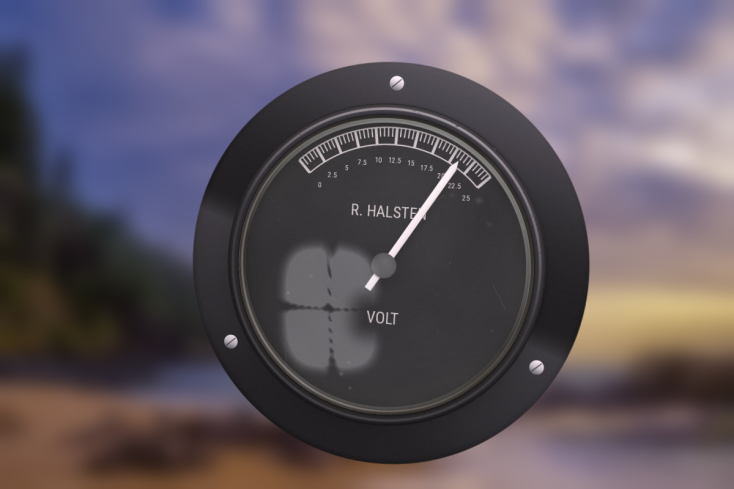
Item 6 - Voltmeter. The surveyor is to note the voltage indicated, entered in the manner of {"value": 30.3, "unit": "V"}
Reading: {"value": 21, "unit": "V"}
